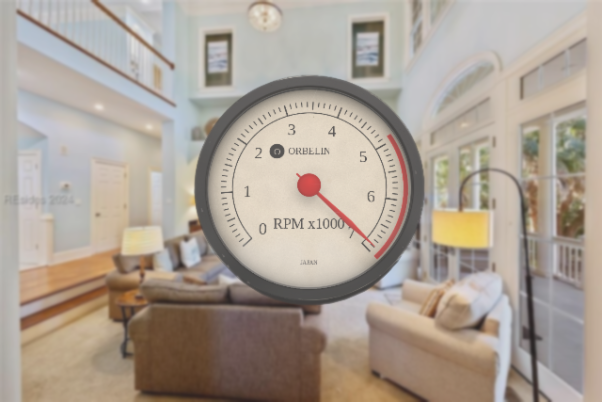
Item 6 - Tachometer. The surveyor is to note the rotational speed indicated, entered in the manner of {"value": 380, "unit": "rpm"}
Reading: {"value": 6900, "unit": "rpm"}
